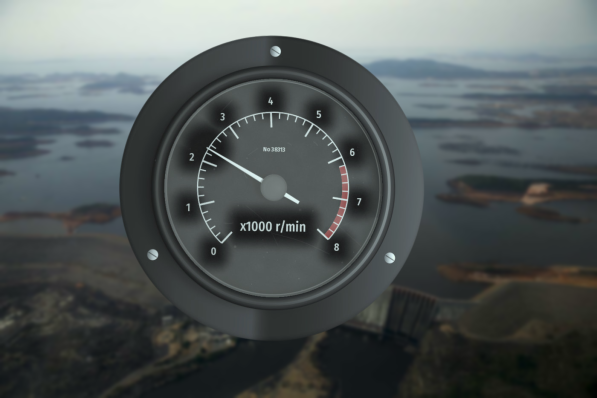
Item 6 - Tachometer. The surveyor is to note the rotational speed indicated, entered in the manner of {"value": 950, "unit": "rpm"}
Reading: {"value": 2300, "unit": "rpm"}
